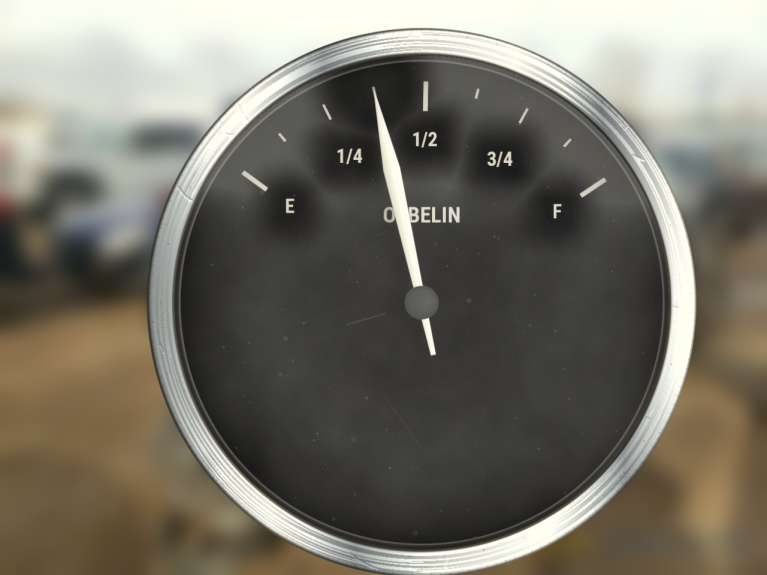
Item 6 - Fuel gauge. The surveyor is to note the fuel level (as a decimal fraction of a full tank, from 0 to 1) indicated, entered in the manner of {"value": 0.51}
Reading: {"value": 0.375}
